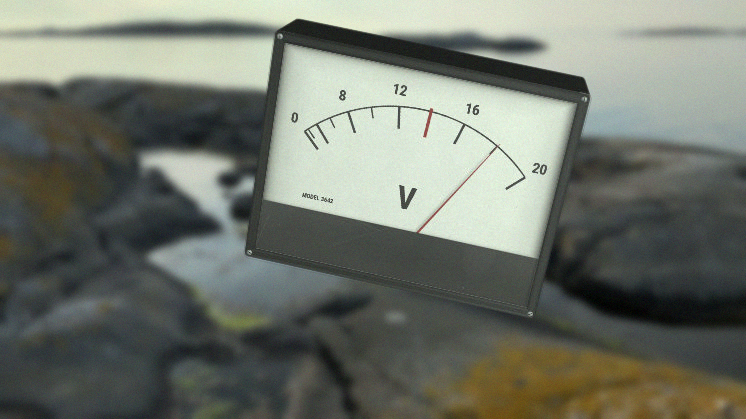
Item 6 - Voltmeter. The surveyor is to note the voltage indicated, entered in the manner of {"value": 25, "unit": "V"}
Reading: {"value": 18, "unit": "V"}
